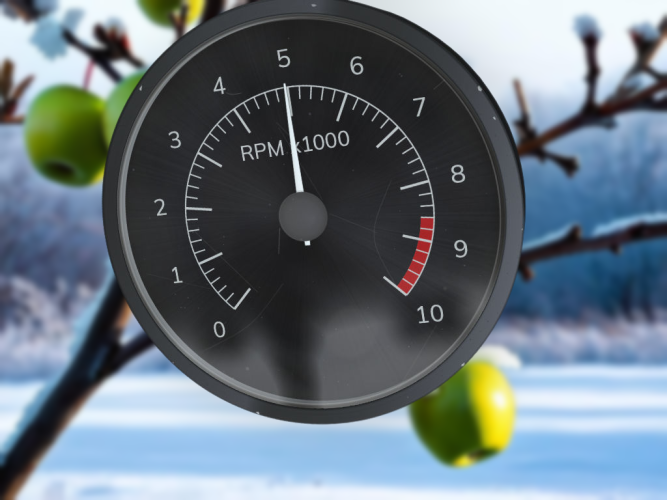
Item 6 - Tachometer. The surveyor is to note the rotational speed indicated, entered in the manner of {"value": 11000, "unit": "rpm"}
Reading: {"value": 5000, "unit": "rpm"}
